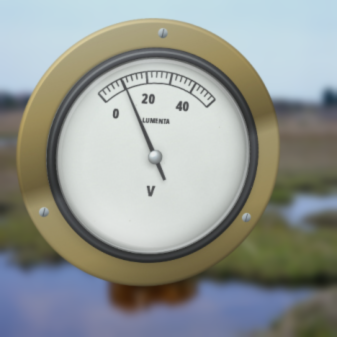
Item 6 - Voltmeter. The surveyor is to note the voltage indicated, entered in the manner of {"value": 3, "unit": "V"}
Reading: {"value": 10, "unit": "V"}
